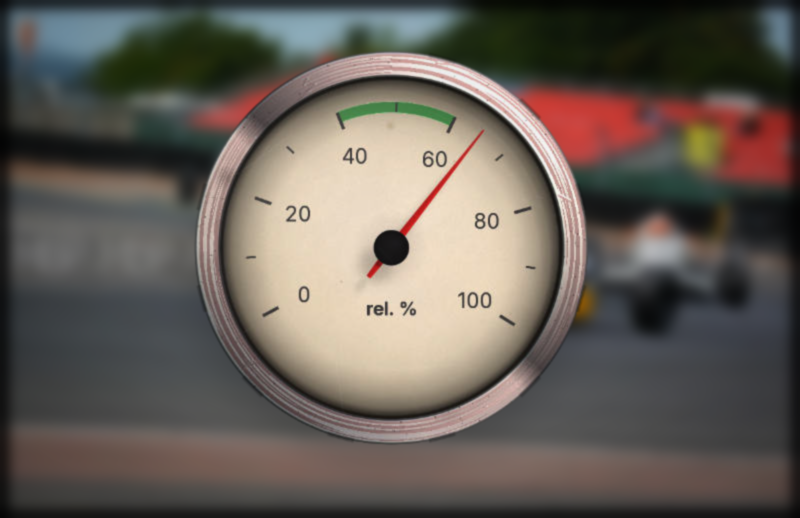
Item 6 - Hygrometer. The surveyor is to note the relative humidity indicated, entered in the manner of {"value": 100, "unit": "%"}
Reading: {"value": 65, "unit": "%"}
